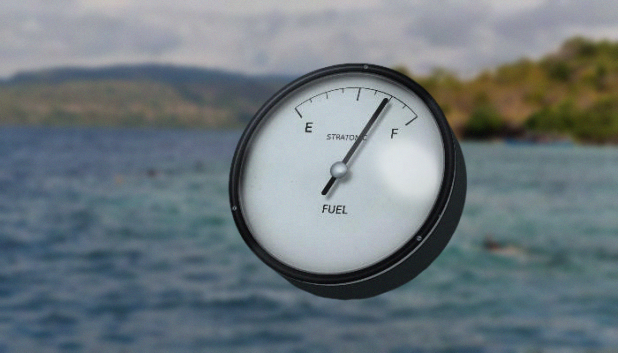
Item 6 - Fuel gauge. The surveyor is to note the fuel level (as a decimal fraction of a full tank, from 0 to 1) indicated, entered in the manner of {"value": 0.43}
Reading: {"value": 0.75}
